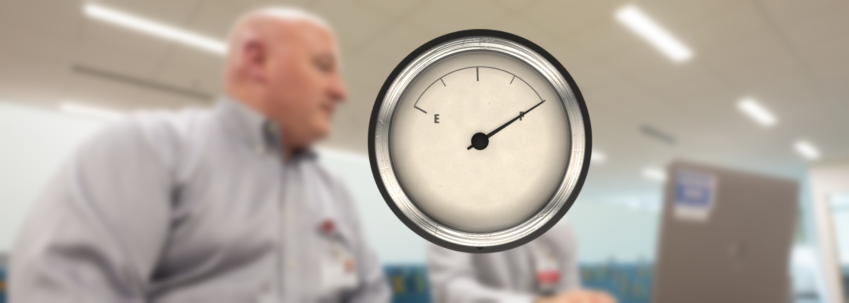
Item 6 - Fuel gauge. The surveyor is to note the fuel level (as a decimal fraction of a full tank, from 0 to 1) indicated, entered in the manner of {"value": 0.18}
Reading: {"value": 1}
